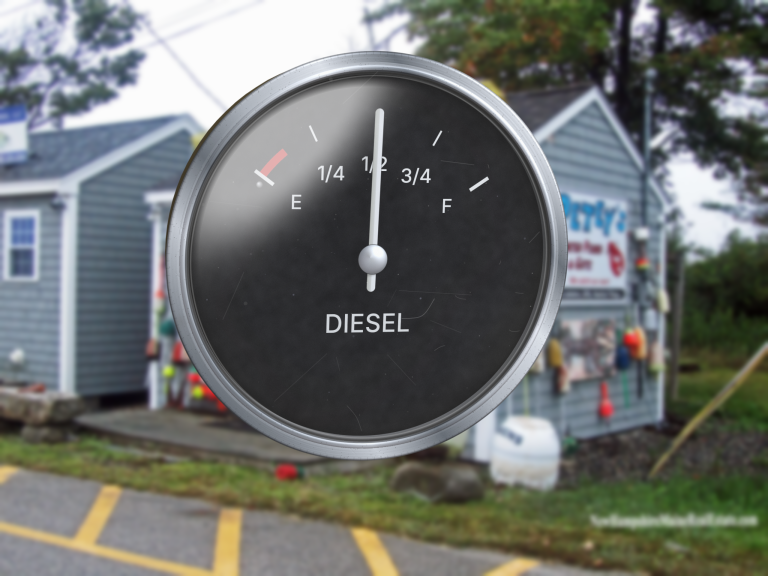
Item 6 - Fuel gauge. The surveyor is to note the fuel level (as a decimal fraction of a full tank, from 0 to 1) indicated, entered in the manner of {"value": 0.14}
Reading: {"value": 0.5}
